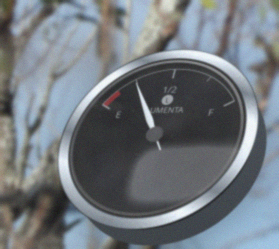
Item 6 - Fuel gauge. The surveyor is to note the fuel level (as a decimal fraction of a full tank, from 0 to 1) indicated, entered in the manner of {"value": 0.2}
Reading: {"value": 0.25}
